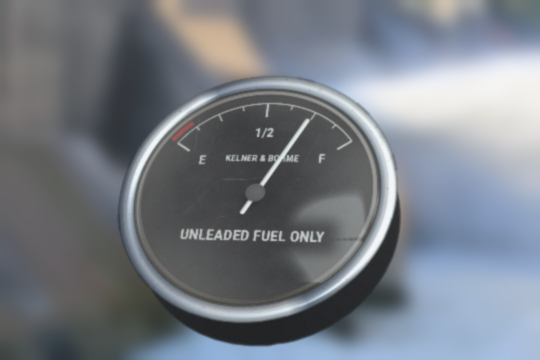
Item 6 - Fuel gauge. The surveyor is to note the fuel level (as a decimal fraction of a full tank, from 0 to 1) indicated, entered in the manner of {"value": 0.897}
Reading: {"value": 0.75}
